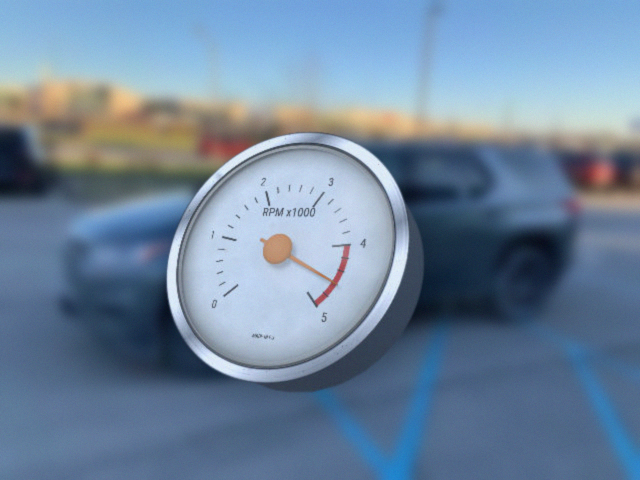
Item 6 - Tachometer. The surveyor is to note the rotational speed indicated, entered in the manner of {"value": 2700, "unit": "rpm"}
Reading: {"value": 4600, "unit": "rpm"}
